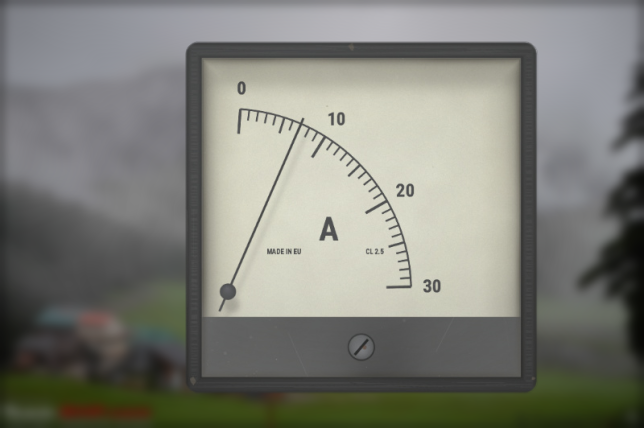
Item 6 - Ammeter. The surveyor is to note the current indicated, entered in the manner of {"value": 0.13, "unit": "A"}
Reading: {"value": 7, "unit": "A"}
